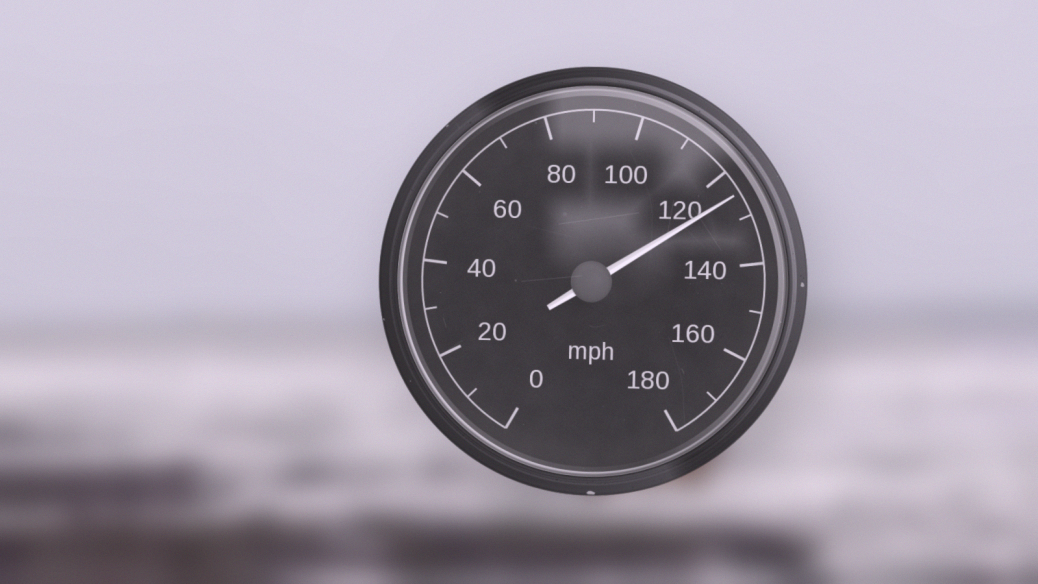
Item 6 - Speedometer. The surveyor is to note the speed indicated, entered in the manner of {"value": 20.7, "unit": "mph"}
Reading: {"value": 125, "unit": "mph"}
